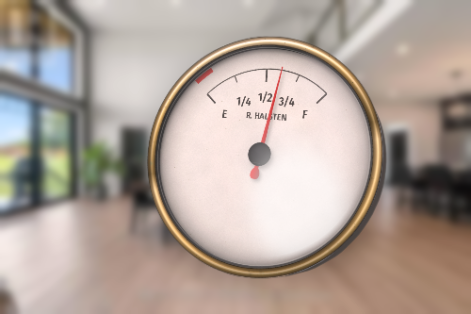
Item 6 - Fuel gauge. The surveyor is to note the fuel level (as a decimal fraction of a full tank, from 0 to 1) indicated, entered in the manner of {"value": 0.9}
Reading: {"value": 0.625}
